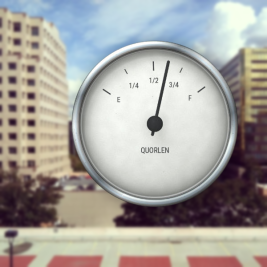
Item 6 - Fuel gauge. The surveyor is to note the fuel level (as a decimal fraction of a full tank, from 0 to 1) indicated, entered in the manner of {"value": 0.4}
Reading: {"value": 0.625}
